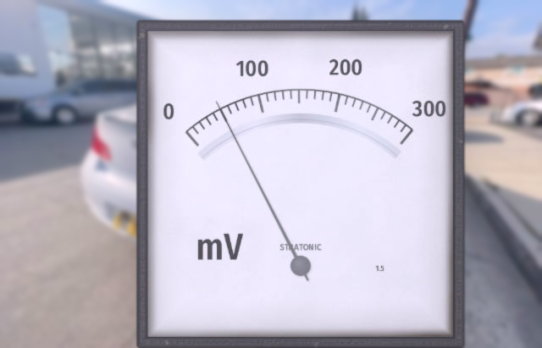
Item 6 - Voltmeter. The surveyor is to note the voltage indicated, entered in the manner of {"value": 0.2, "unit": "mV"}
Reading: {"value": 50, "unit": "mV"}
